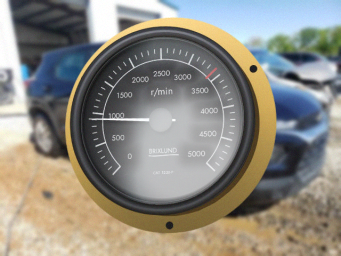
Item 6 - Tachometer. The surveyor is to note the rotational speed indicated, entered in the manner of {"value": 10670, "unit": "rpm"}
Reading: {"value": 900, "unit": "rpm"}
